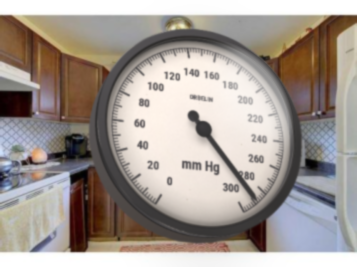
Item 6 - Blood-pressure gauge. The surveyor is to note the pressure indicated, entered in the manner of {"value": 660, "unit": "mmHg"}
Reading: {"value": 290, "unit": "mmHg"}
